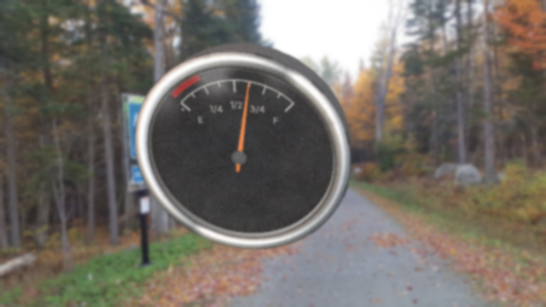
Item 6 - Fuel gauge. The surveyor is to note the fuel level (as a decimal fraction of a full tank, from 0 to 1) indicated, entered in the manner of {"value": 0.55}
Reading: {"value": 0.625}
